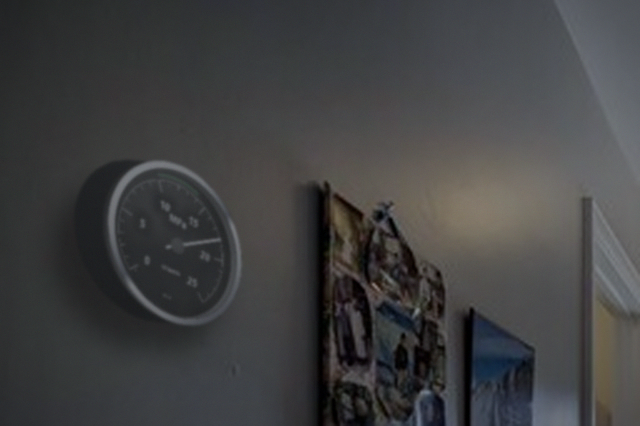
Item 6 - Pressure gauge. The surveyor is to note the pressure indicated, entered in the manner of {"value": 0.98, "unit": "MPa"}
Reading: {"value": 18, "unit": "MPa"}
